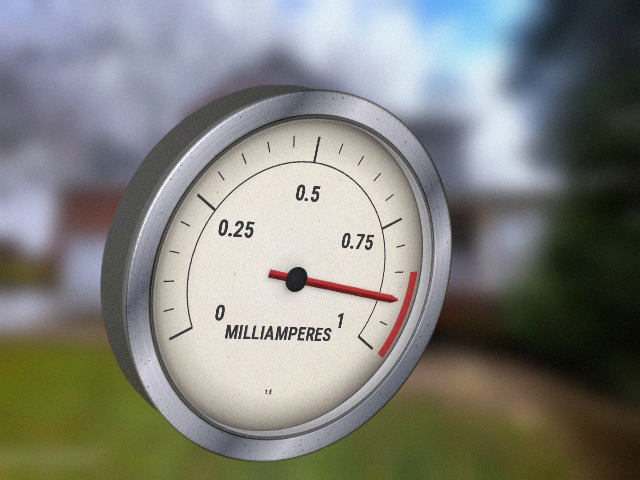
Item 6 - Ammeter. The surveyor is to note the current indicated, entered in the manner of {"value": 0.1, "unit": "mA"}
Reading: {"value": 0.9, "unit": "mA"}
